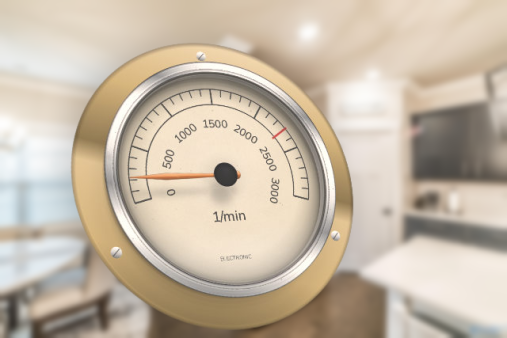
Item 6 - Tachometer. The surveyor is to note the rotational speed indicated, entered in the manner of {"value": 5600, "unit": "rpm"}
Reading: {"value": 200, "unit": "rpm"}
